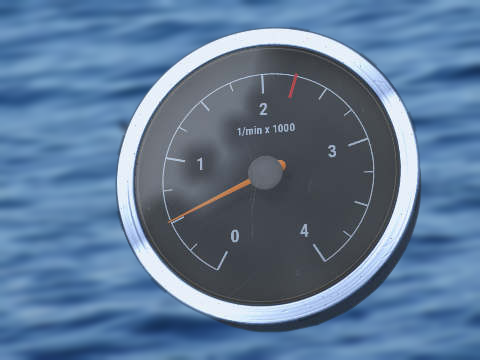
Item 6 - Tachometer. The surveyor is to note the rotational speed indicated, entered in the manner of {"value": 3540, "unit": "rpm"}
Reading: {"value": 500, "unit": "rpm"}
